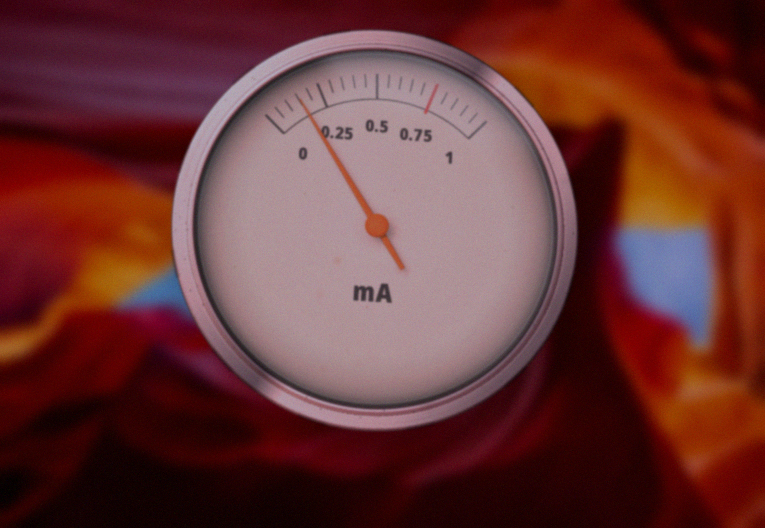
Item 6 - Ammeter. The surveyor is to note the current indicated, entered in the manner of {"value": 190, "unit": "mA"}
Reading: {"value": 0.15, "unit": "mA"}
